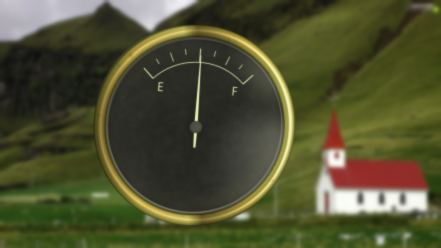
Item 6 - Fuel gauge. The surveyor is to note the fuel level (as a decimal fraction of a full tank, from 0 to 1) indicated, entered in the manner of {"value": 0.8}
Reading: {"value": 0.5}
